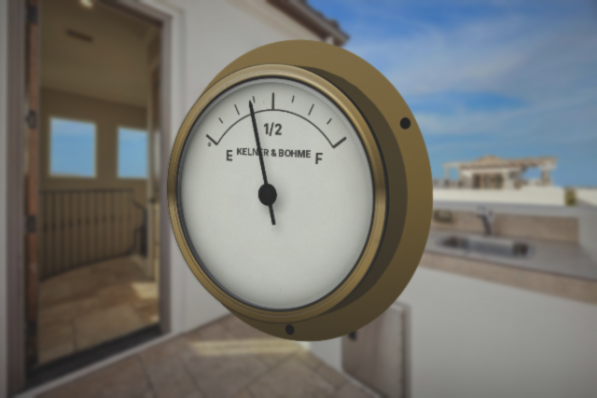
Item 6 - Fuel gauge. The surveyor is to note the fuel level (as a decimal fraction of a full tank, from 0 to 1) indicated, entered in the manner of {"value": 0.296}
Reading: {"value": 0.375}
